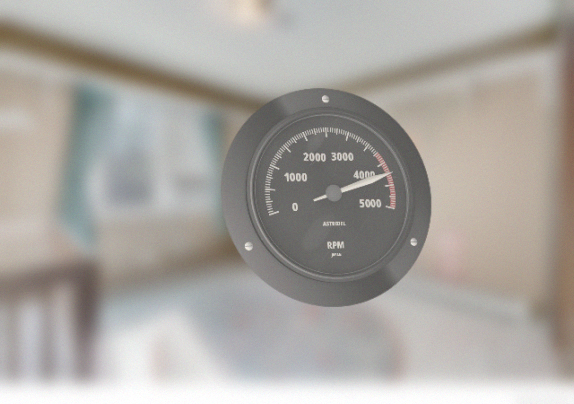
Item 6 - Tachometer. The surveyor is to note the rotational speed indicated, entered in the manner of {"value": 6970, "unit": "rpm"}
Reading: {"value": 4250, "unit": "rpm"}
